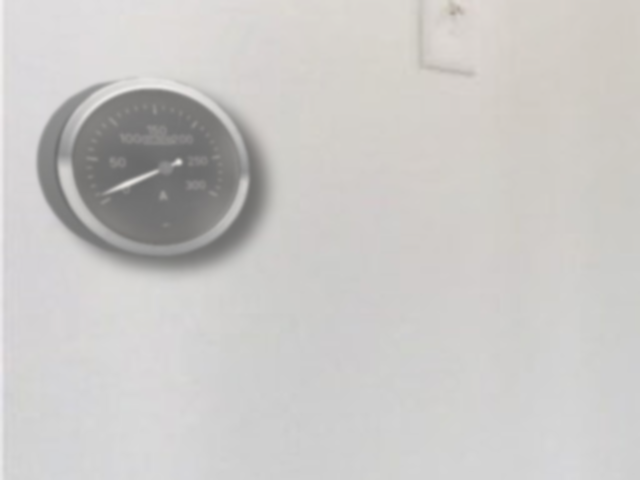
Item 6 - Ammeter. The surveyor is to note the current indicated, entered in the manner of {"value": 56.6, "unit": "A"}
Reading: {"value": 10, "unit": "A"}
